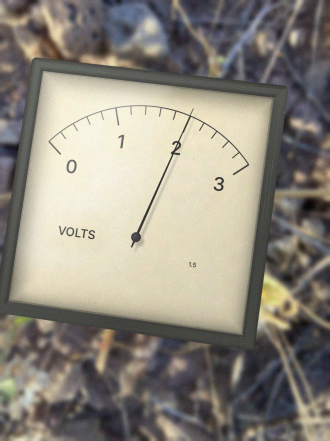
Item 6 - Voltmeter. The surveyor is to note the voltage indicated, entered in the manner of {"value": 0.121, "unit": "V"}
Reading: {"value": 2, "unit": "V"}
